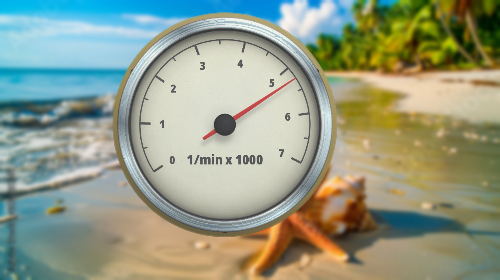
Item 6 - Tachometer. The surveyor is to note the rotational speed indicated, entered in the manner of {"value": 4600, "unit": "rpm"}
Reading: {"value": 5250, "unit": "rpm"}
